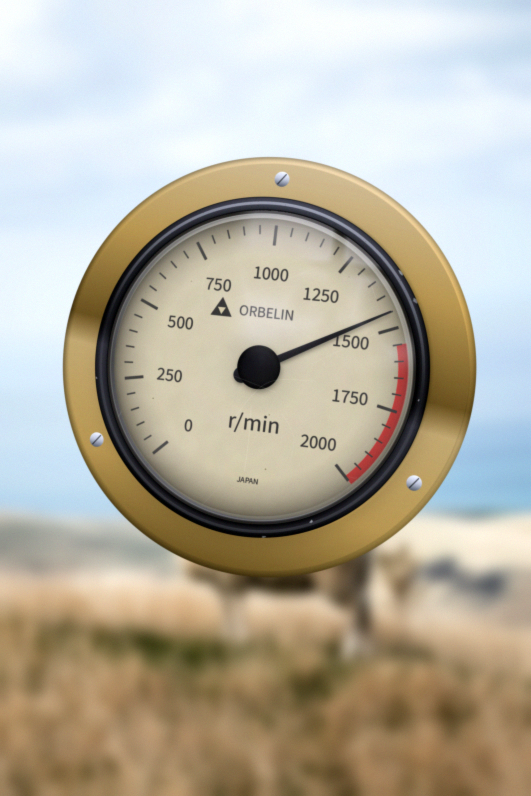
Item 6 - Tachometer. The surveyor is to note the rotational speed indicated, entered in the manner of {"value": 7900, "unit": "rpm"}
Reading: {"value": 1450, "unit": "rpm"}
